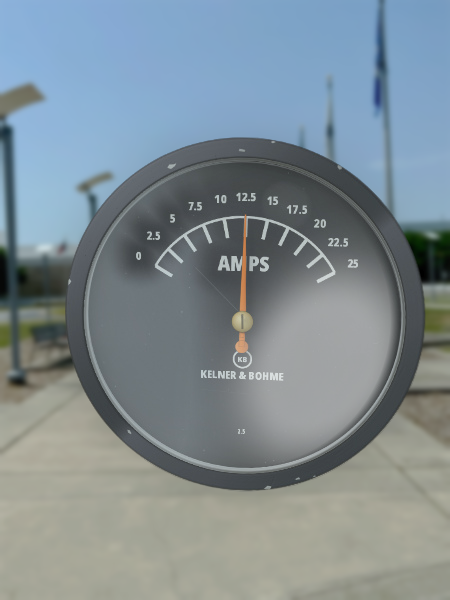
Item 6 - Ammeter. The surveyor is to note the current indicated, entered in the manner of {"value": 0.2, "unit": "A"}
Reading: {"value": 12.5, "unit": "A"}
